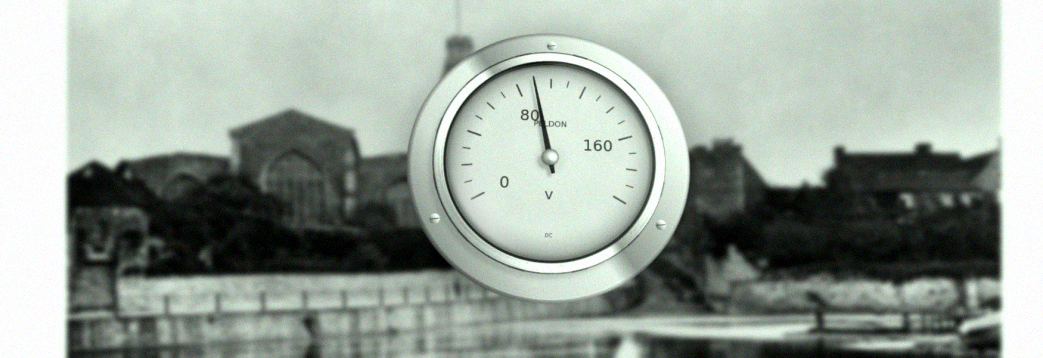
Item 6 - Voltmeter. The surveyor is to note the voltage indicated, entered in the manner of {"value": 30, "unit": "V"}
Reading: {"value": 90, "unit": "V"}
